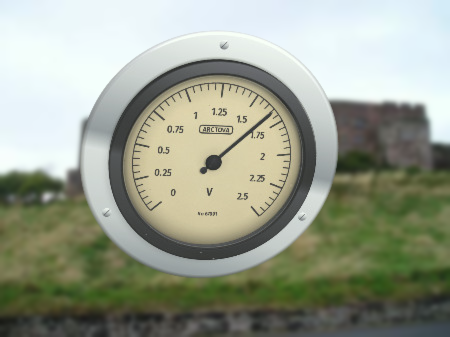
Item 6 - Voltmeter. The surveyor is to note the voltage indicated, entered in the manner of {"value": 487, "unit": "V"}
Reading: {"value": 1.65, "unit": "V"}
